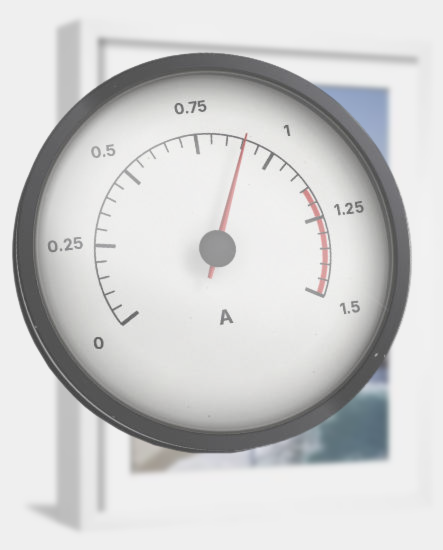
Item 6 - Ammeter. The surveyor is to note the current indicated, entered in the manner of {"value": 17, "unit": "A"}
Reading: {"value": 0.9, "unit": "A"}
